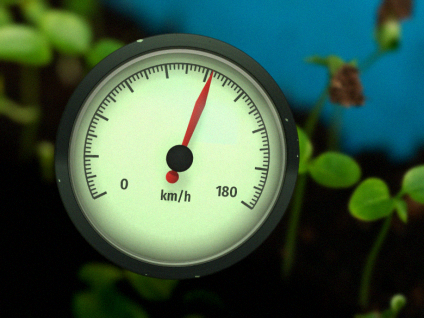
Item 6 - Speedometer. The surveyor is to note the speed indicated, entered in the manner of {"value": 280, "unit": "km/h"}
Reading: {"value": 102, "unit": "km/h"}
